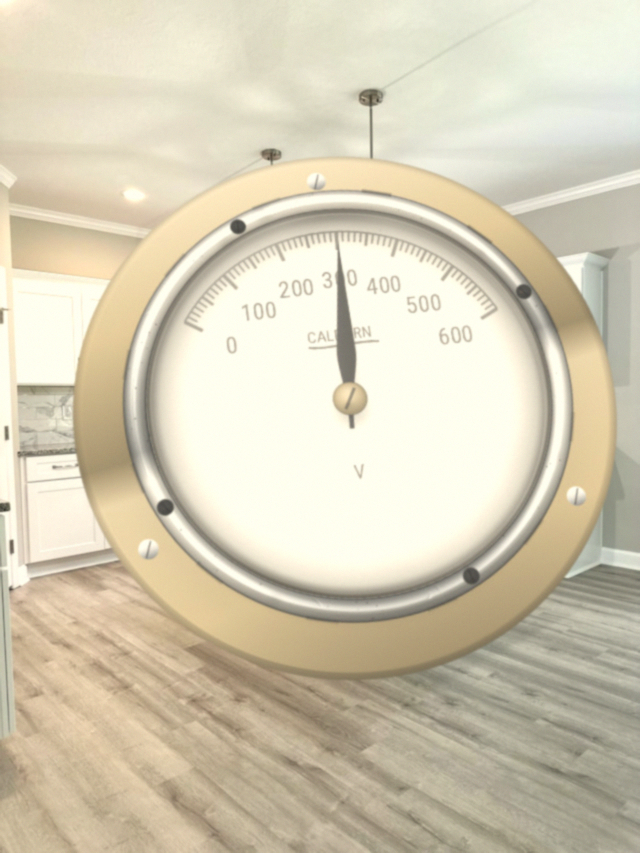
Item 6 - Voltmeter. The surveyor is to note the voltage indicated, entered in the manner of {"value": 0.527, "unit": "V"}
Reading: {"value": 300, "unit": "V"}
